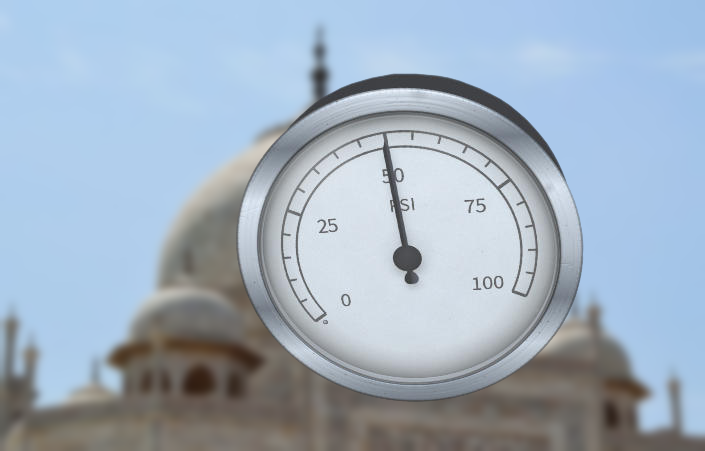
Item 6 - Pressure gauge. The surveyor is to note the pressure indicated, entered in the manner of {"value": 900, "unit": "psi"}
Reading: {"value": 50, "unit": "psi"}
